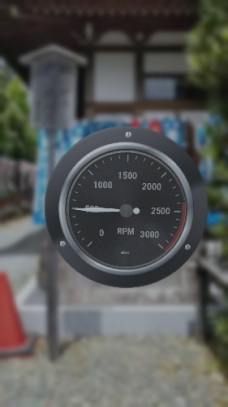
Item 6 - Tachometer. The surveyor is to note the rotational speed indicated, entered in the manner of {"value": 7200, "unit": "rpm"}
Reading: {"value": 500, "unit": "rpm"}
